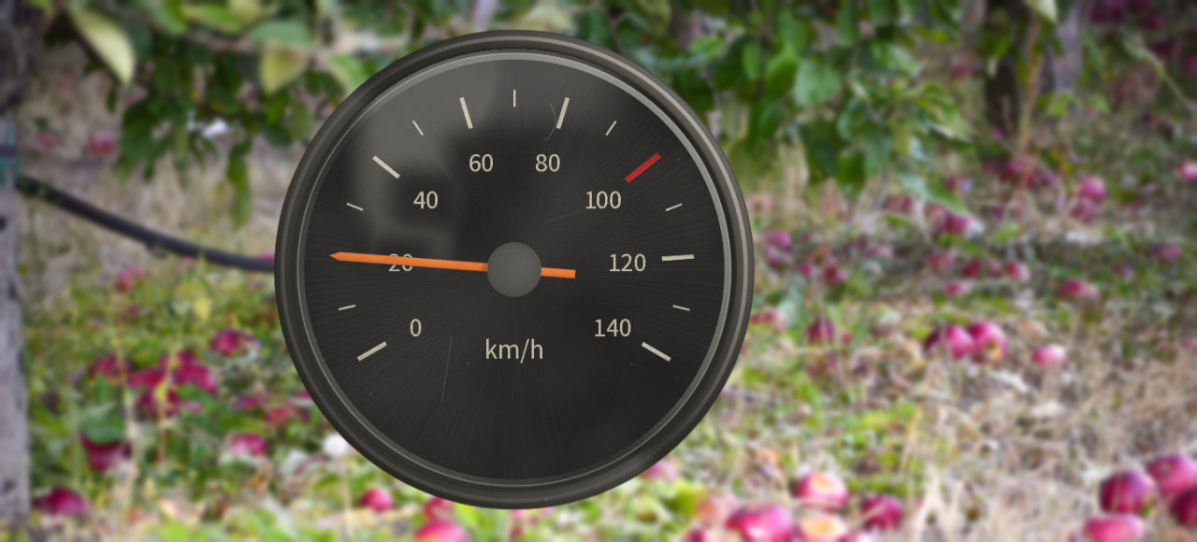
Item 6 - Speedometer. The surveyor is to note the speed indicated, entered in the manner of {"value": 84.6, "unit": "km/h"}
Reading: {"value": 20, "unit": "km/h"}
